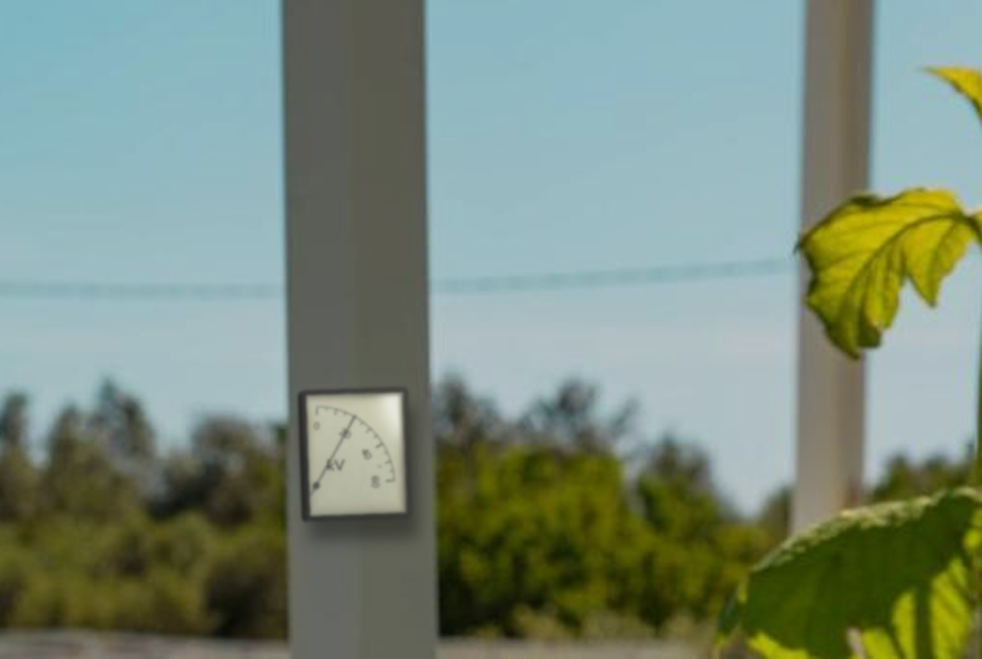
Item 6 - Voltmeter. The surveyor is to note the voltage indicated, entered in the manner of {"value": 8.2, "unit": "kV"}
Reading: {"value": 20, "unit": "kV"}
